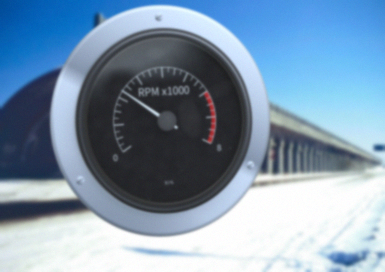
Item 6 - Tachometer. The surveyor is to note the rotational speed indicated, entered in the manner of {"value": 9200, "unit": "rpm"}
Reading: {"value": 2250, "unit": "rpm"}
